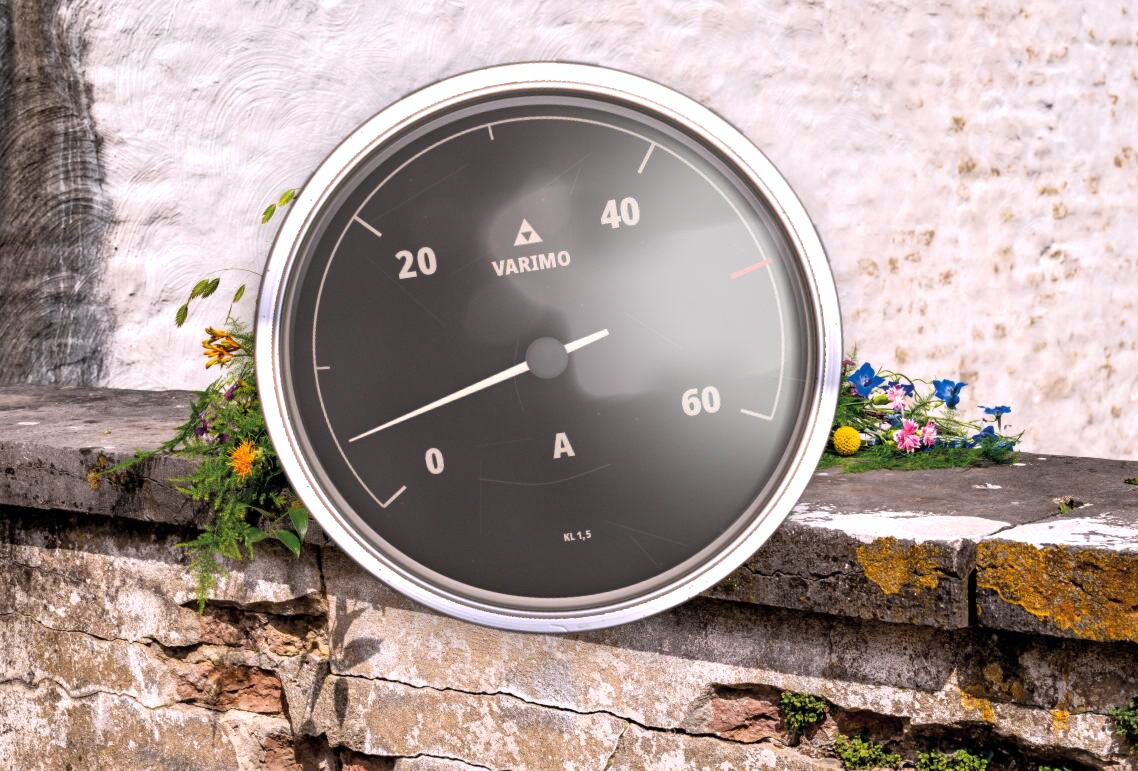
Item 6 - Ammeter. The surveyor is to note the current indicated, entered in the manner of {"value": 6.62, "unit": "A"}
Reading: {"value": 5, "unit": "A"}
